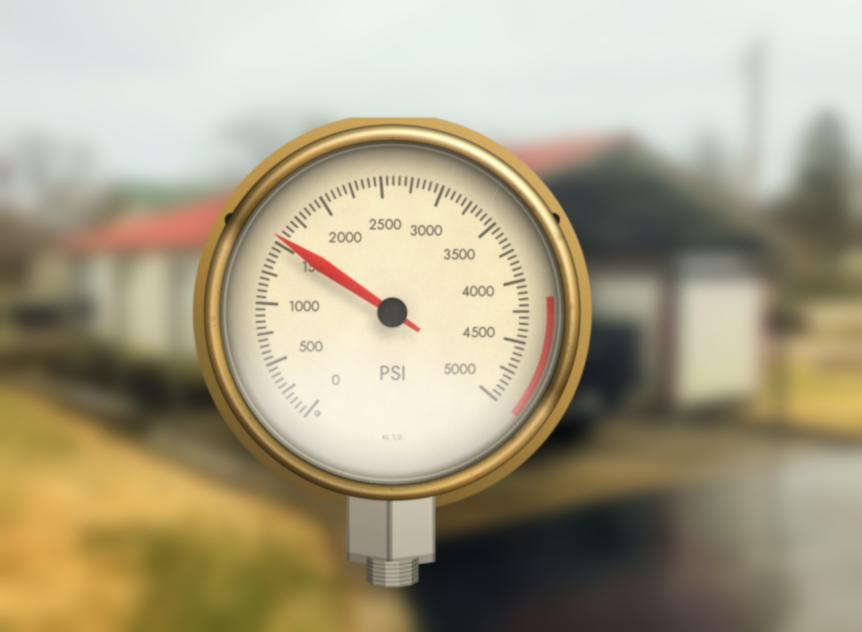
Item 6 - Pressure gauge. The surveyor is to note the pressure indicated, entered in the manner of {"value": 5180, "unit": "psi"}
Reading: {"value": 1550, "unit": "psi"}
